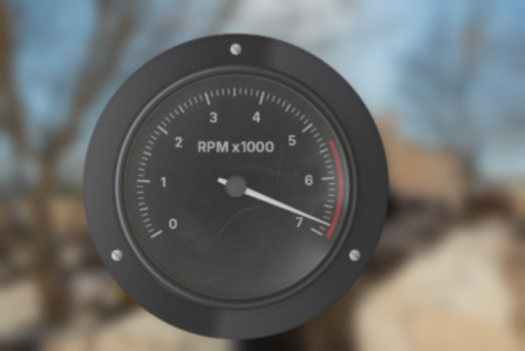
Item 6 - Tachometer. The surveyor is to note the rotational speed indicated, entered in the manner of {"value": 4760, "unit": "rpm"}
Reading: {"value": 6800, "unit": "rpm"}
